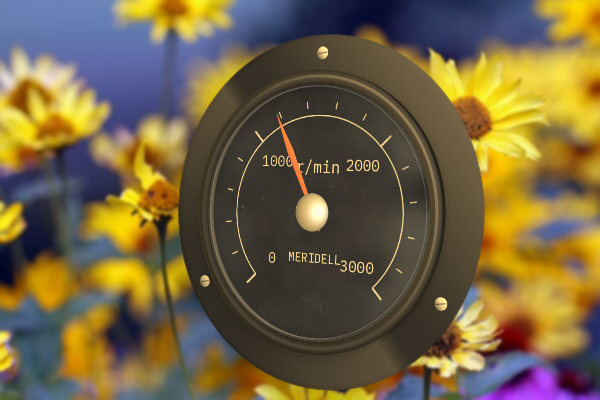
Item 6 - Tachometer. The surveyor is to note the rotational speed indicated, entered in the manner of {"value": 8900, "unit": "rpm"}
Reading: {"value": 1200, "unit": "rpm"}
